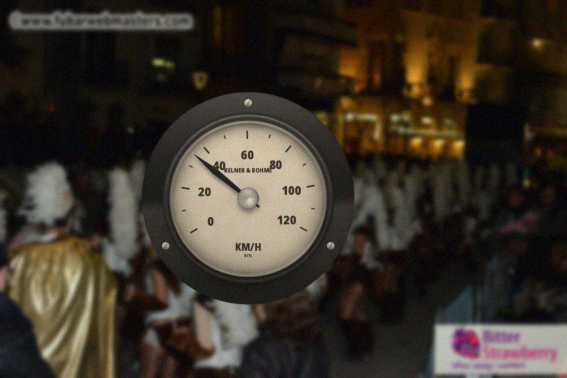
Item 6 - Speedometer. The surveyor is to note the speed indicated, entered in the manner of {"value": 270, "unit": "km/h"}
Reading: {"value": 35, "unit": "km/h"}
